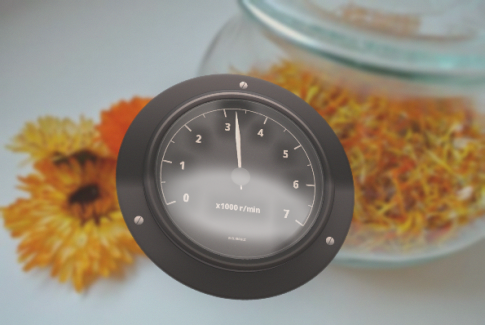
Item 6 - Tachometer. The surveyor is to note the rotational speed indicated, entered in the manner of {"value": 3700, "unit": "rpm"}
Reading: {"value": 3250, "unit": "rpm"}
